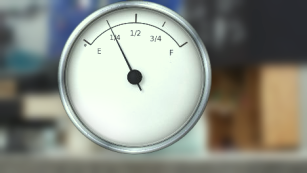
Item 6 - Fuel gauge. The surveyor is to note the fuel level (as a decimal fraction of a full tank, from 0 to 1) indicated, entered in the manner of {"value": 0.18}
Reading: {"value": 0.25}
